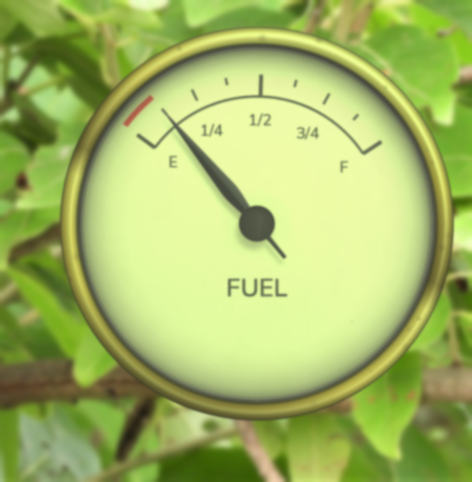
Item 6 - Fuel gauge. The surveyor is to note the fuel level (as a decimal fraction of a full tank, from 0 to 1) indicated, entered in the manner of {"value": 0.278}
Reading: {"value": 0.125}
